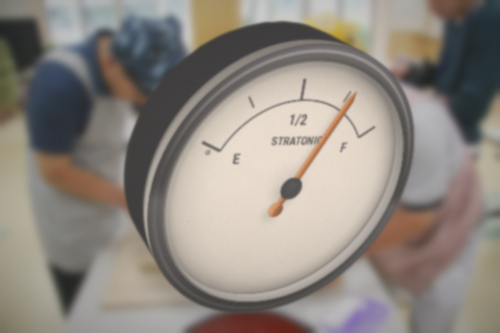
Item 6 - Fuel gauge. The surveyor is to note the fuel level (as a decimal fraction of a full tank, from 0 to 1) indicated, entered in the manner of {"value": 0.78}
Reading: {"value": 0.75}
